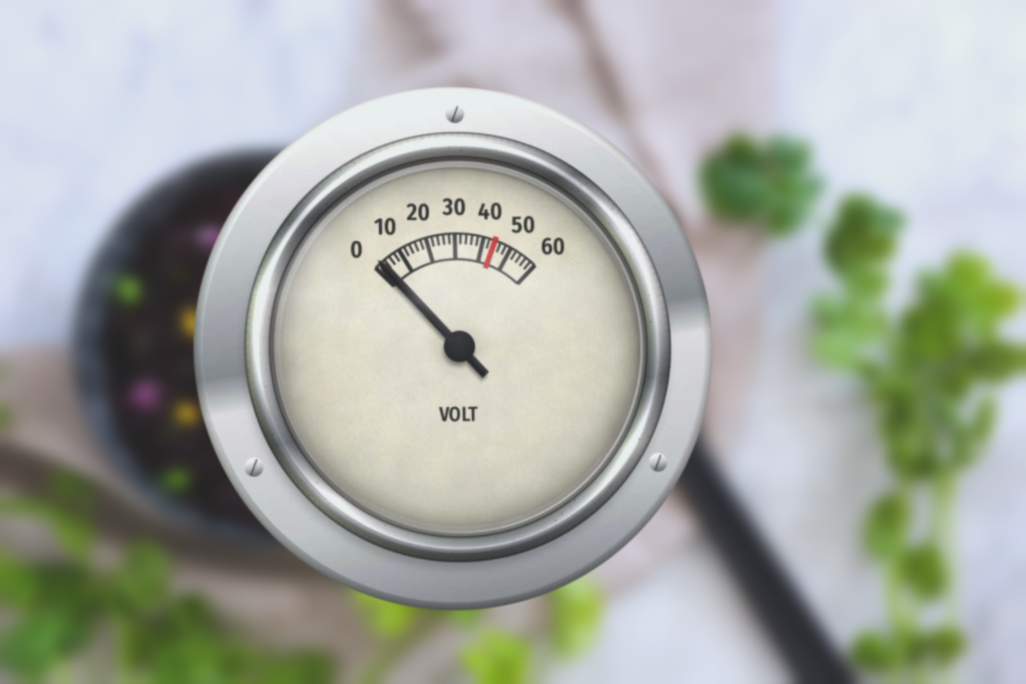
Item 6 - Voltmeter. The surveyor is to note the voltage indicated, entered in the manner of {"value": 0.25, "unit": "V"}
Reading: {"value": 2, "unit": "V"}
